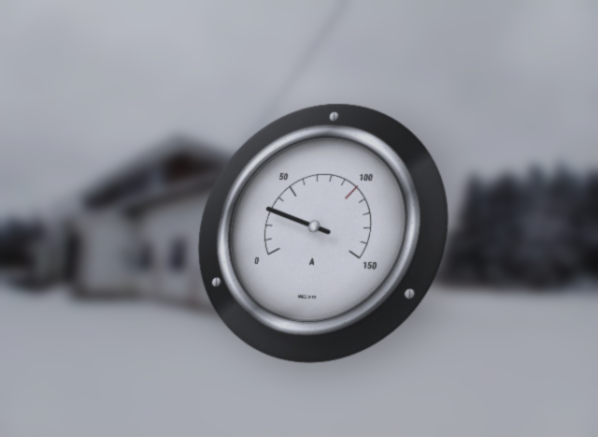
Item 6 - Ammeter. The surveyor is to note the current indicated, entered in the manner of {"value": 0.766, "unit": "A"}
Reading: {"value": 30, "unit": "A"}
